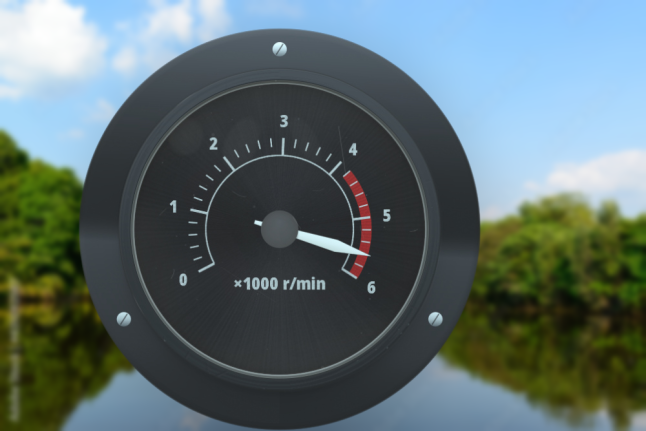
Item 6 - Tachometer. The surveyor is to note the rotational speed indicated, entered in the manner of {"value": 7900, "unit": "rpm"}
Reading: {"value": 5600, "unit": "rpm"}
